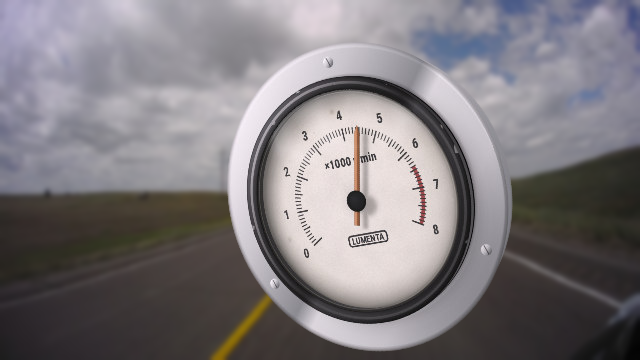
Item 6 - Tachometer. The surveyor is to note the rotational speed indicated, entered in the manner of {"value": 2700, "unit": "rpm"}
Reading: {"value": 4500, "unit": "rpm"}
